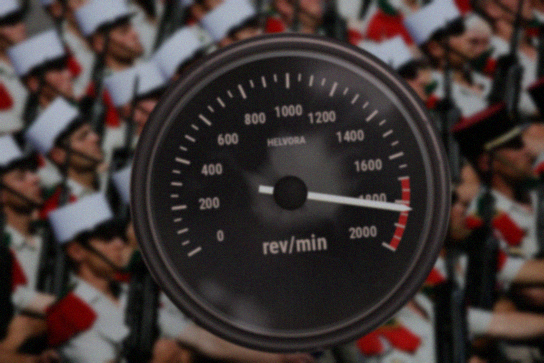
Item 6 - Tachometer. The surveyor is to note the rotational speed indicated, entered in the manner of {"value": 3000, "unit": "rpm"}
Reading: {"value": 1825, "unit": "rpm"}
